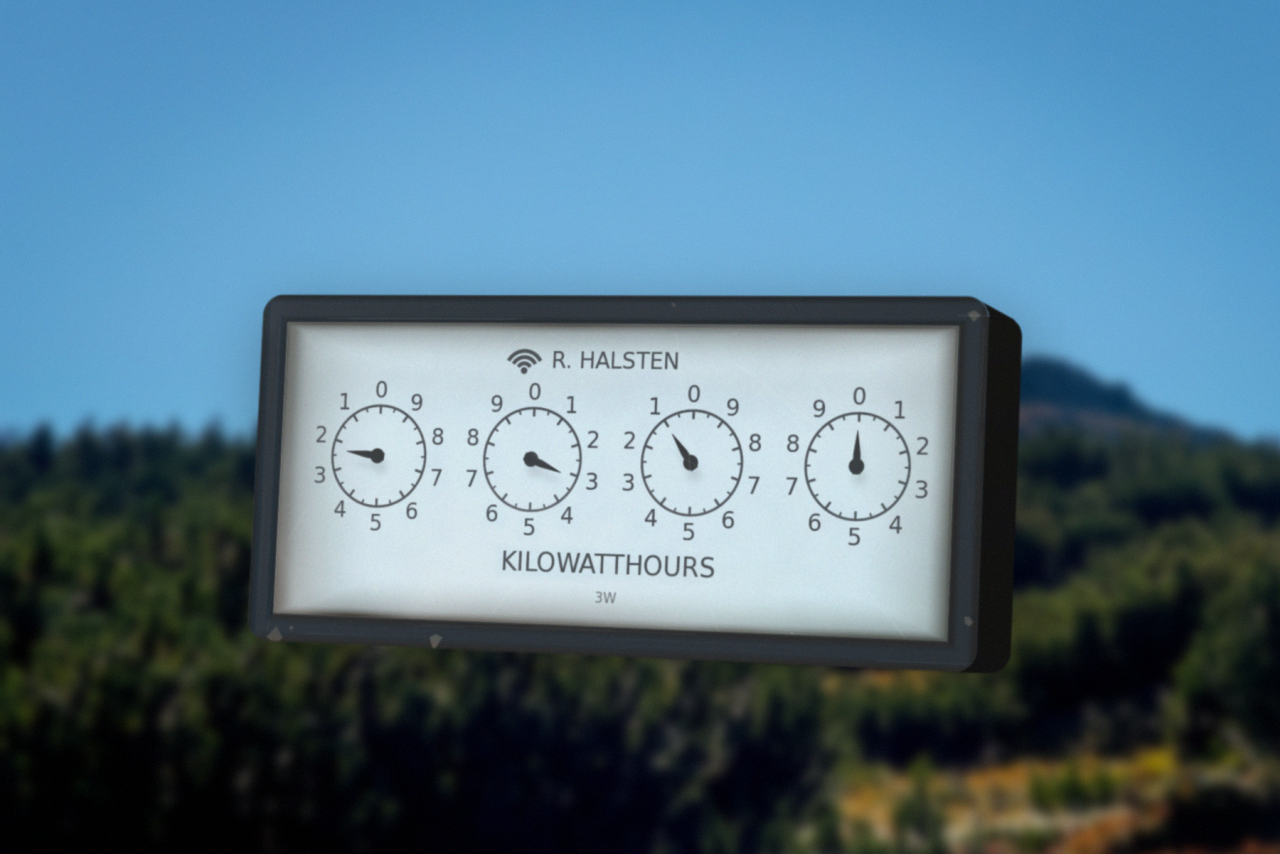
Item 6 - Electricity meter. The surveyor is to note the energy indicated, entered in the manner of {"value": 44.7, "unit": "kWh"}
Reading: {"value": 2310, "unit": "kWh"}
